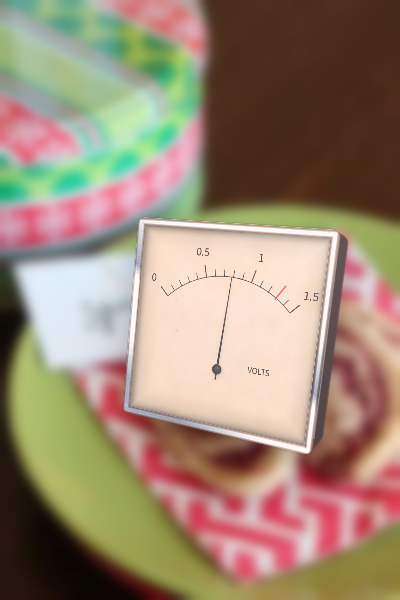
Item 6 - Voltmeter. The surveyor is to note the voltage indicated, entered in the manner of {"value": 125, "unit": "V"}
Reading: {"value": 0.8, "unit": "V"}
